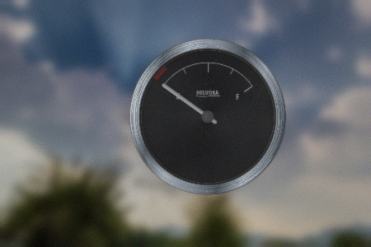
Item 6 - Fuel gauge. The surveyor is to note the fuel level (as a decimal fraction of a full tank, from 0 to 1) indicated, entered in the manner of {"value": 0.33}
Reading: {"value": 0}
